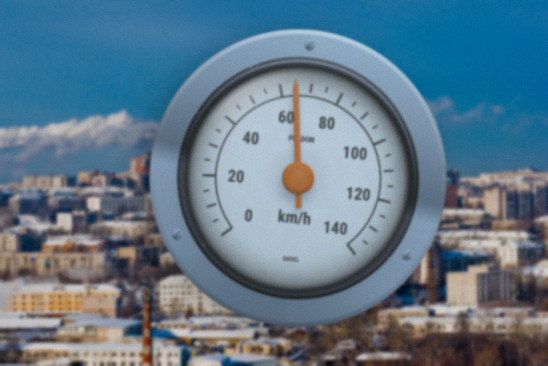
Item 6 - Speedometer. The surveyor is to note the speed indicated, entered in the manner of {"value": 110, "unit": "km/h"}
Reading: {"value": 65, "unit": "km/h"}
